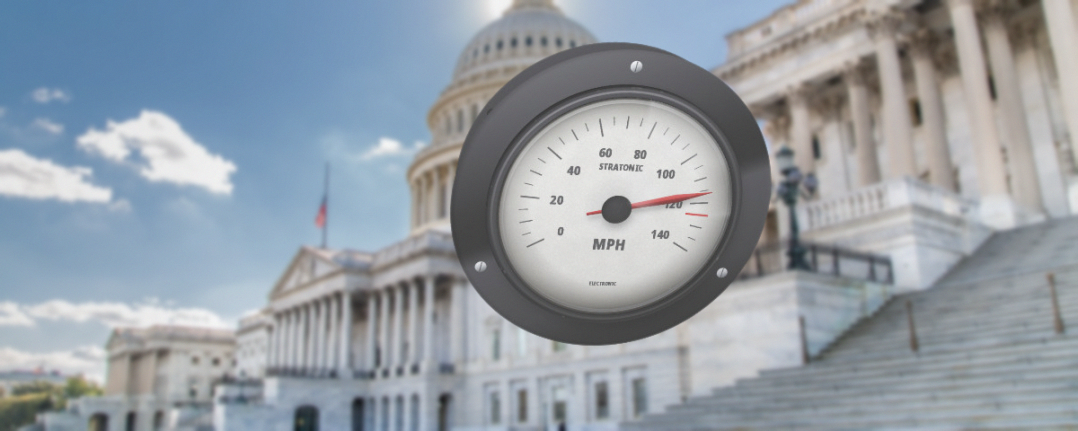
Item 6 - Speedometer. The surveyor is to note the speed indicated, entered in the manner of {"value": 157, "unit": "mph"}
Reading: {"value": 115, "unit": "mph"}
